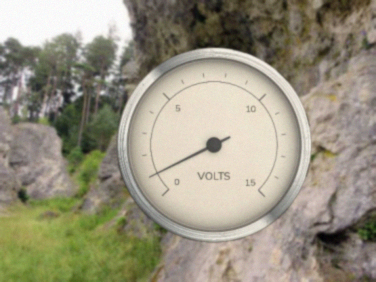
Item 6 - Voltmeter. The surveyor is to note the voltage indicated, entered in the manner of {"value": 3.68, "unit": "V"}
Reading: {"value": 1, "unit": "V"}
